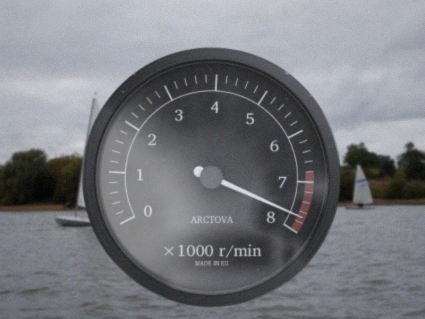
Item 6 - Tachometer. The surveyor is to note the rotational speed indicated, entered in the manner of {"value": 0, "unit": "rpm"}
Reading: {"value": 7700, "unit": "rpm"}
